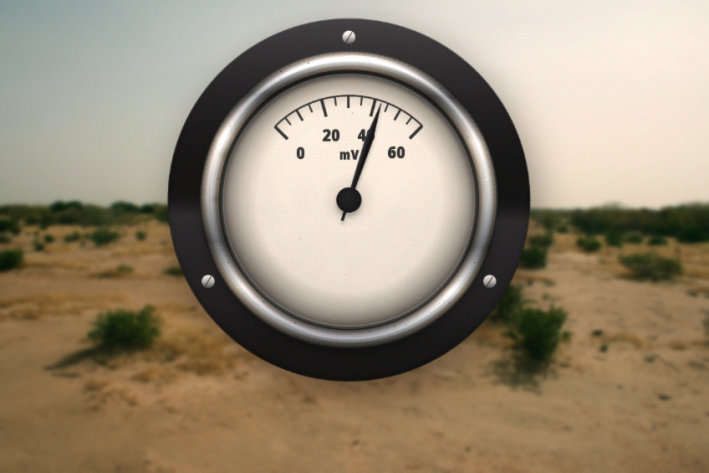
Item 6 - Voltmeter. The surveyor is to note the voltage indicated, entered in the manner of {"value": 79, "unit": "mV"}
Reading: {"value": 42.5, "unit": "mV"}
